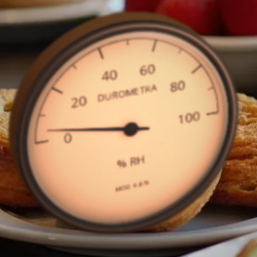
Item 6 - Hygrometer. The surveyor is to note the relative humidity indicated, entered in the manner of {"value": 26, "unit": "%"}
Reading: {"value": 5, "unit": "%"}
